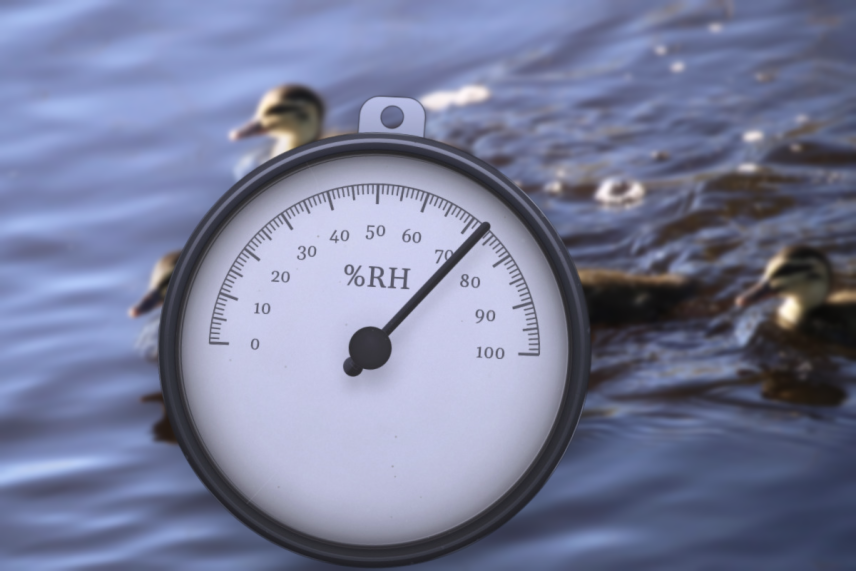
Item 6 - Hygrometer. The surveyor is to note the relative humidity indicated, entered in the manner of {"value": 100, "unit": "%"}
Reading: {"value": 73, "unit": "%"}
